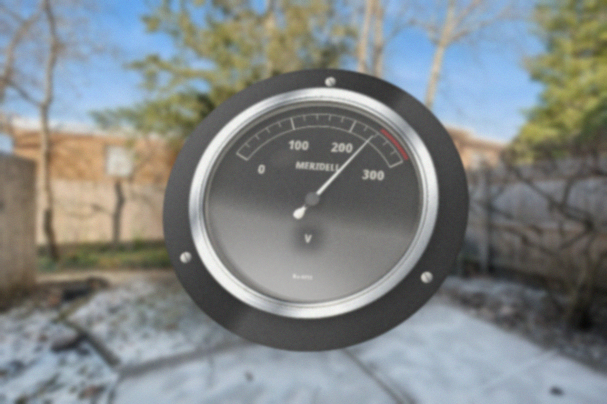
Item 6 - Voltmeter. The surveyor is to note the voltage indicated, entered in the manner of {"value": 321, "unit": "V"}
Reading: {"value": 240, "unit": "V"}
